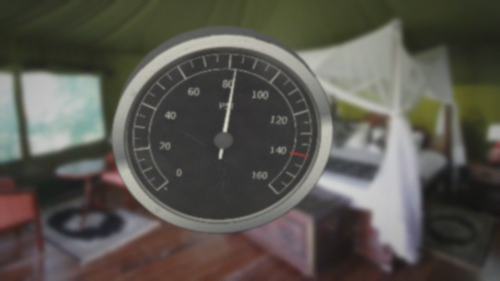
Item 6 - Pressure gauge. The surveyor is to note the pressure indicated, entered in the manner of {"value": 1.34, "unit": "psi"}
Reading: {"value": 82.5, "unit": "psi"}
